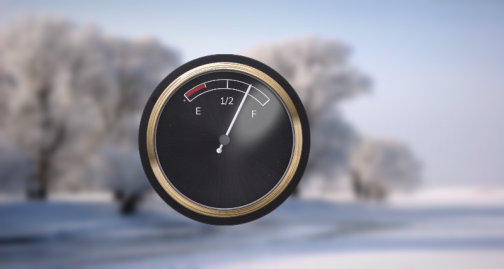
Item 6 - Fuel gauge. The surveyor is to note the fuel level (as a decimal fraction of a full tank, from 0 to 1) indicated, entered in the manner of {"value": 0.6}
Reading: {"value": 0.75}
